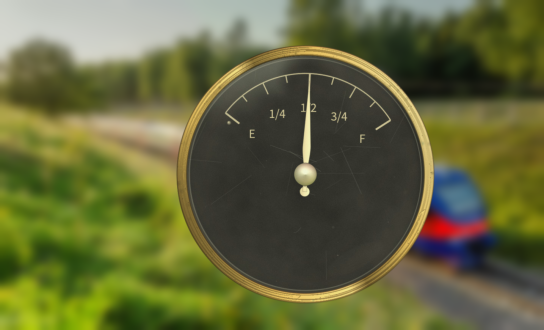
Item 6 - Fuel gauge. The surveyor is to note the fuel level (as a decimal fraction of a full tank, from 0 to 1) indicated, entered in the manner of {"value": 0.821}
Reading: {"value": 0.5}
